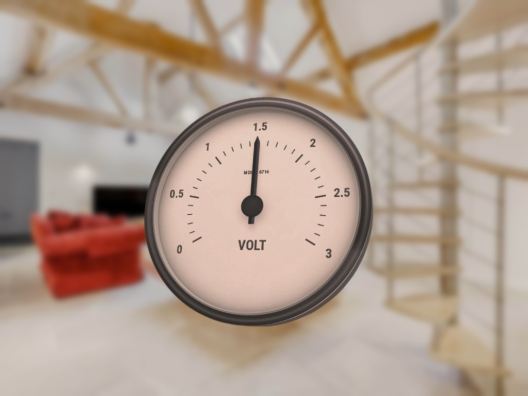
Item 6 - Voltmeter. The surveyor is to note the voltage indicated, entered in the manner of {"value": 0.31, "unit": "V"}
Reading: {"value": 1.5, "unit": "V"}
